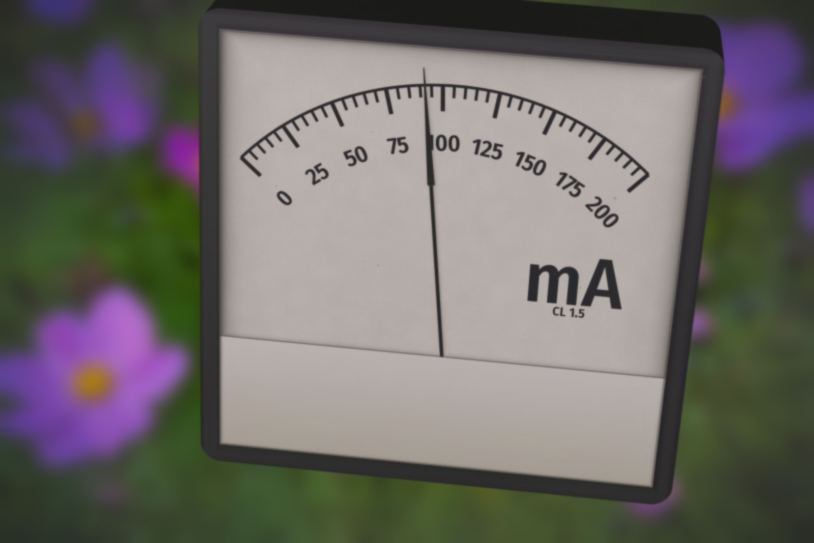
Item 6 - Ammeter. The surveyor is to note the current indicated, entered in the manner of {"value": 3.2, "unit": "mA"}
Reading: {"value": 92.5, "unit": "mA"}
